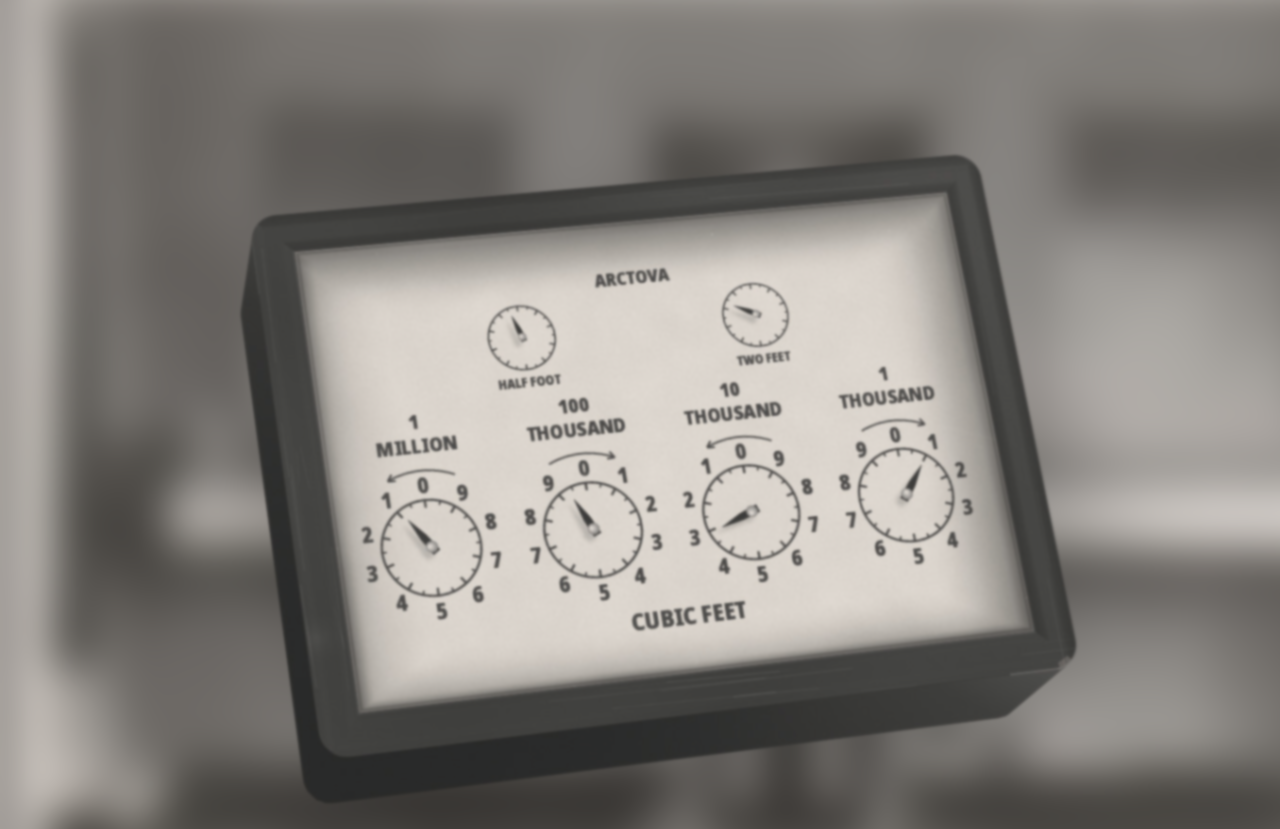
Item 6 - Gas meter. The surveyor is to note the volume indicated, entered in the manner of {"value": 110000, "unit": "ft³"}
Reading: {"value": 93100, "unit": "ft³"}
